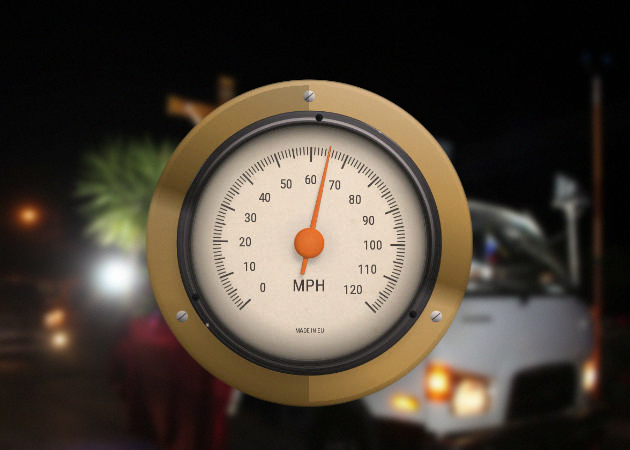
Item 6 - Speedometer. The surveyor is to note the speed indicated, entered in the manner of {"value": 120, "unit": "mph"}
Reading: {"value": 65, "unit": "mph"}
